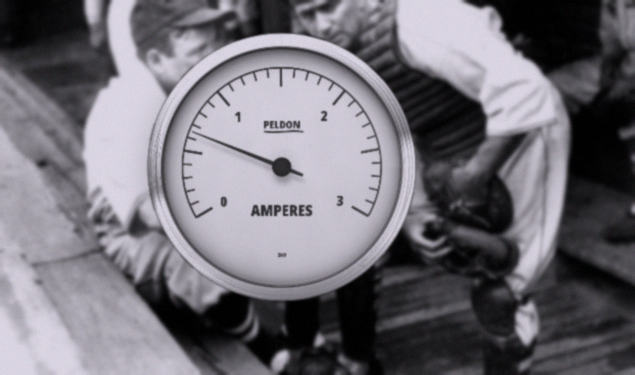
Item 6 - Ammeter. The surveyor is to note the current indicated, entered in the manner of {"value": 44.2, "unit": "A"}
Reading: {"value": 0.65, "unit": "A"}
